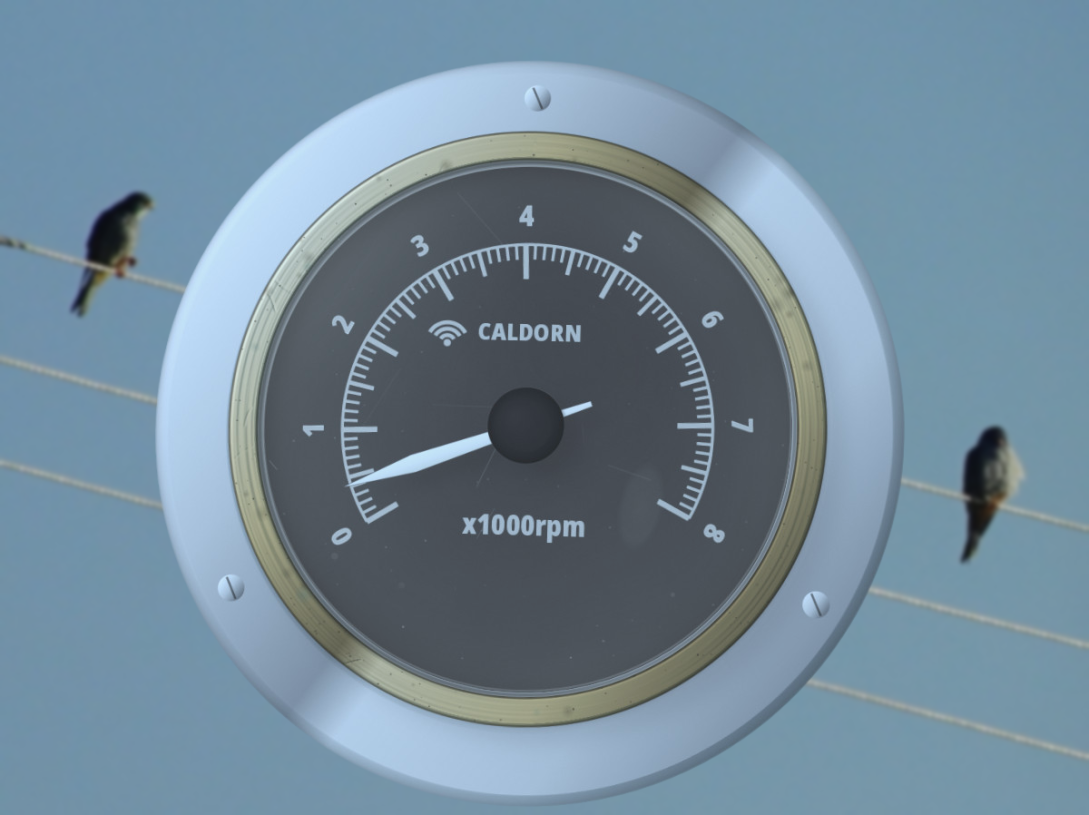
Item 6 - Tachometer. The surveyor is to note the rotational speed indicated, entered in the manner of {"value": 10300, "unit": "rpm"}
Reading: {"value": 400, "unit": "rpm"}
